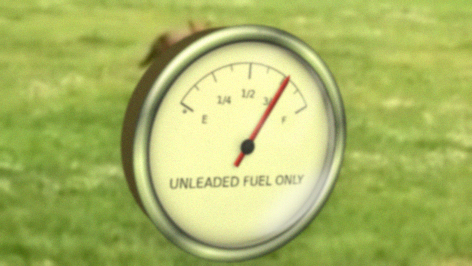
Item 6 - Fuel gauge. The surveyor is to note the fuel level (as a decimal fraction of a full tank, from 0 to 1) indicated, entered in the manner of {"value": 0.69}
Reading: {"value": 0.75}
